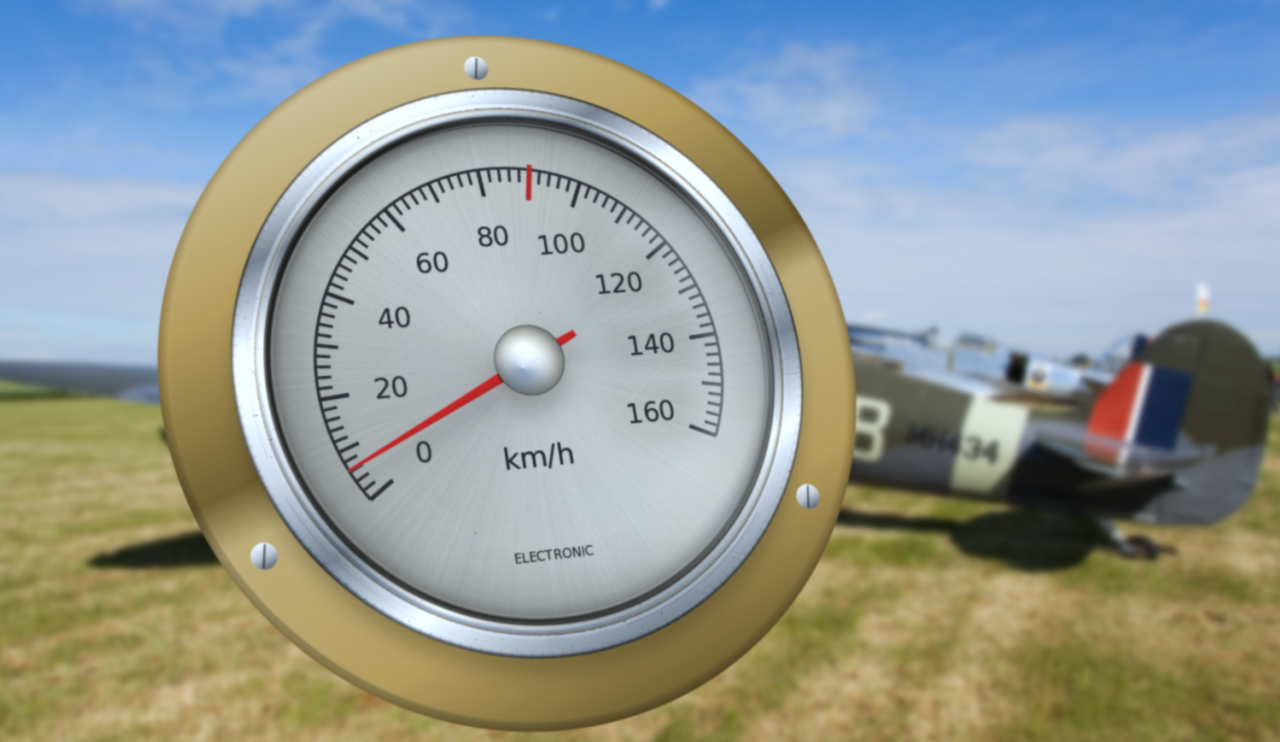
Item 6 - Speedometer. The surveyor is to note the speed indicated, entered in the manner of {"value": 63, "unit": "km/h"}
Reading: {"value": 6, "unit": "km/h"}
